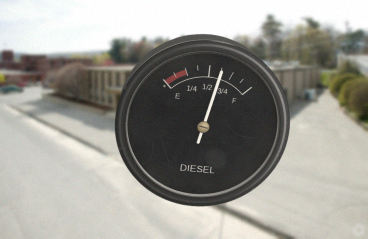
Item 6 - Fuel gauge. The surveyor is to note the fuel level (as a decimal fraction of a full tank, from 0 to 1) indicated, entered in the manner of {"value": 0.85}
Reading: {"value": 0.625}
